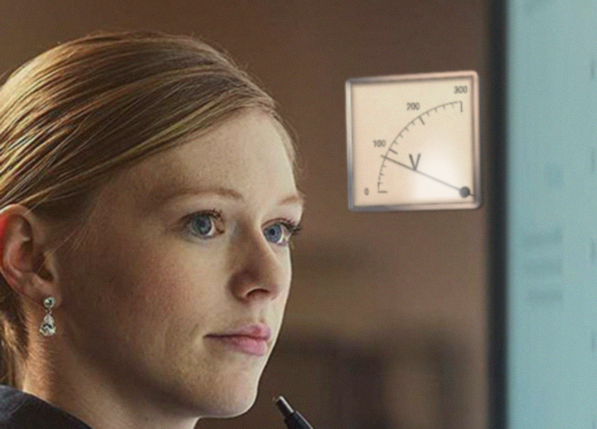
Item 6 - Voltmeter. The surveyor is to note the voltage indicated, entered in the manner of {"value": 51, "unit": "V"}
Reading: {"value": 80, "unit": "V"}
